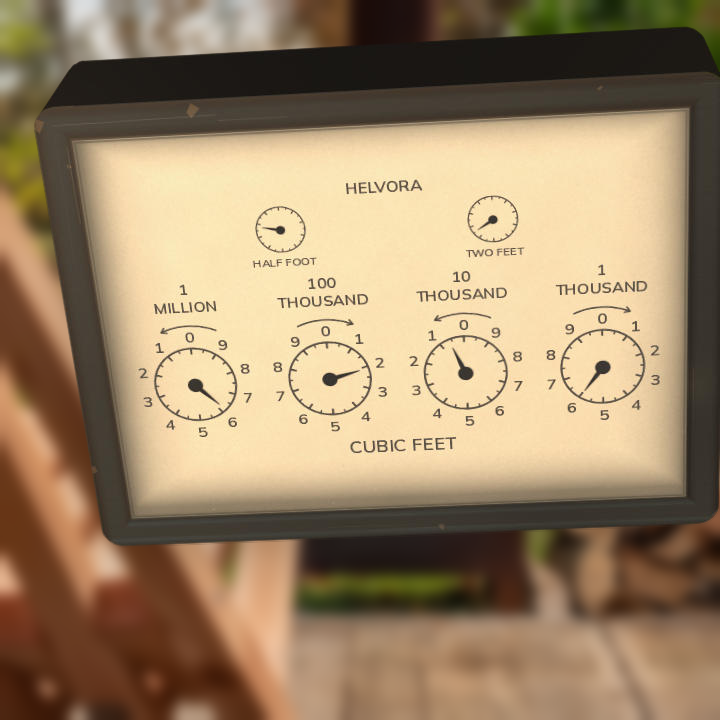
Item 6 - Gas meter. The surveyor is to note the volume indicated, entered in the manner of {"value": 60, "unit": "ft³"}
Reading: {"value": 620600, "unit": "ft³"}
